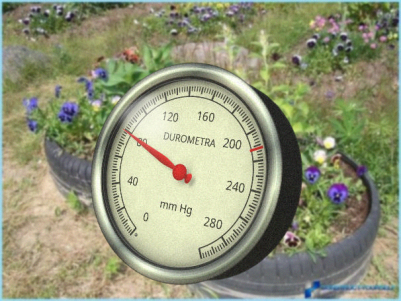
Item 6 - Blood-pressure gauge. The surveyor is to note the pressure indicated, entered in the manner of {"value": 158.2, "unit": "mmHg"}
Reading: {"value": 80, "unit": "mmHg"}
